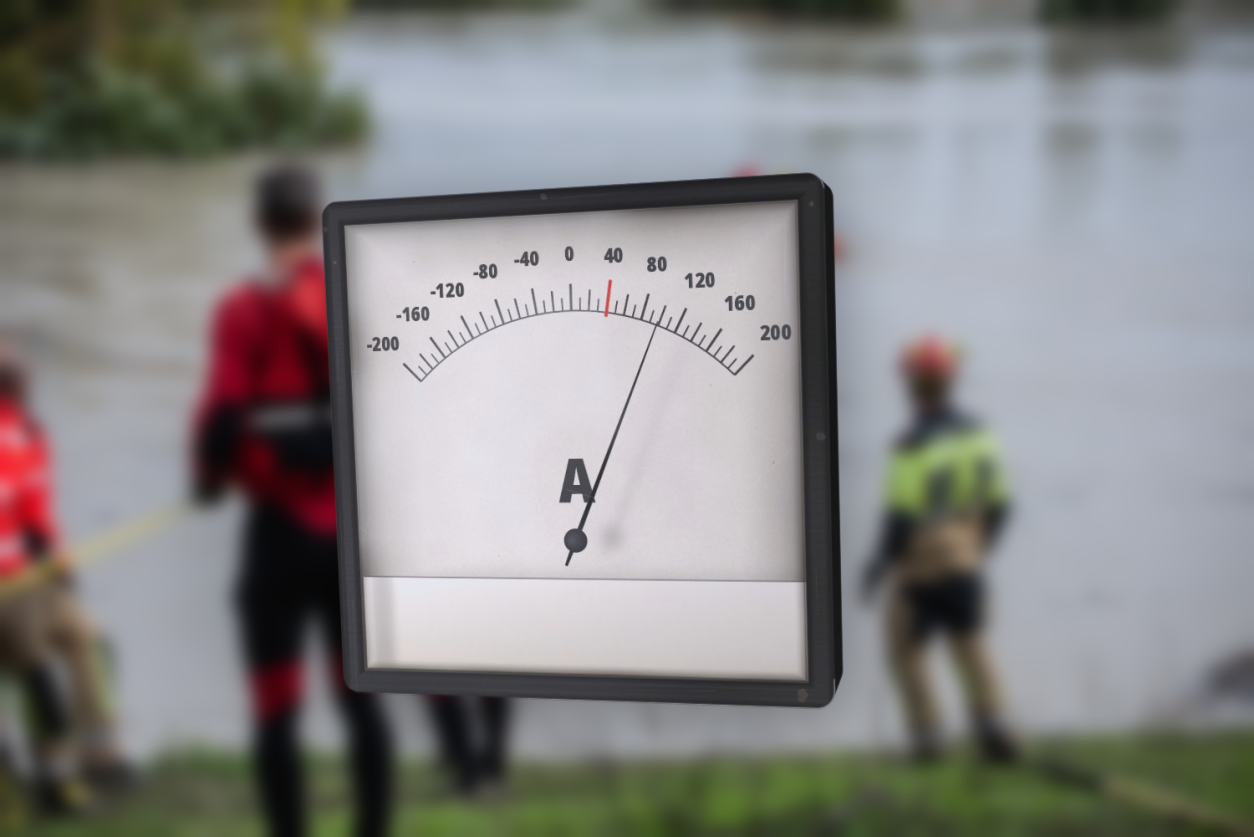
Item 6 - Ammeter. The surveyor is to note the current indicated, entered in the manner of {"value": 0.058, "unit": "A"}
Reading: {"value": 100, "unit": "A"}
